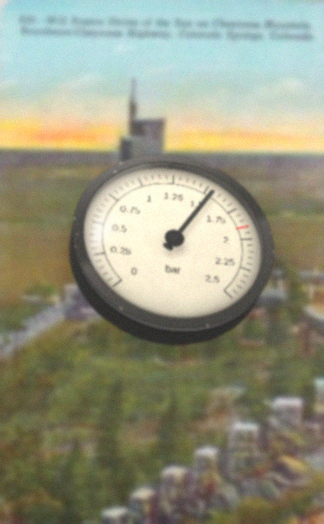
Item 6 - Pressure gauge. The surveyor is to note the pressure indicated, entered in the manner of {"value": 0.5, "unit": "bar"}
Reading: {"value": 1.55, "unit": "bar"}
